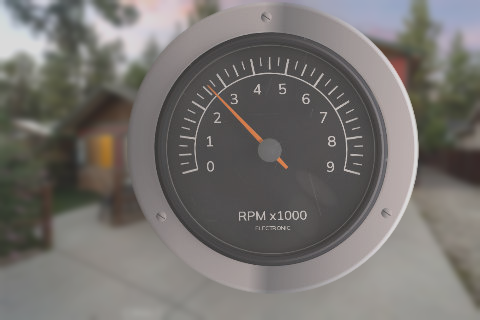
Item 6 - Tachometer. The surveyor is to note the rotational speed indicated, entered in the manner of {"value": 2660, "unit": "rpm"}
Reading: {"value": 2625, "unit": "rpm"}
